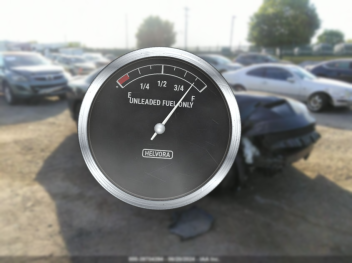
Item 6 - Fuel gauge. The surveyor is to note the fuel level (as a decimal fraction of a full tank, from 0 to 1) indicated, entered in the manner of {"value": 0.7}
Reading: {"value": 0.875}
